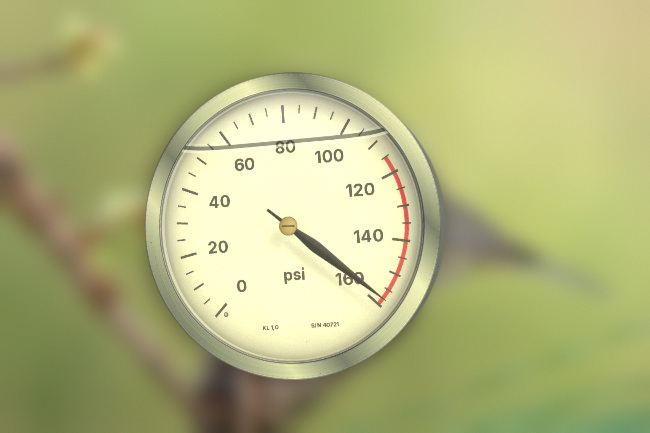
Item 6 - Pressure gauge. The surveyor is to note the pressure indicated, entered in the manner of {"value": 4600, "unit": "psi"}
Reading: {"value": 157.5, "unit": "psi"}
